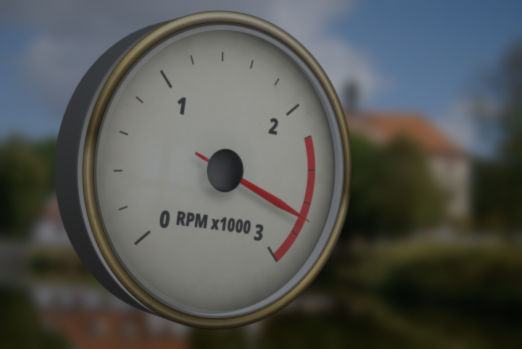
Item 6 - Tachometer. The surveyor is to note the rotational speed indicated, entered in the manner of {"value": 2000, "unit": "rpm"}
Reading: {"value": 2700, "unit": "rpm"}
